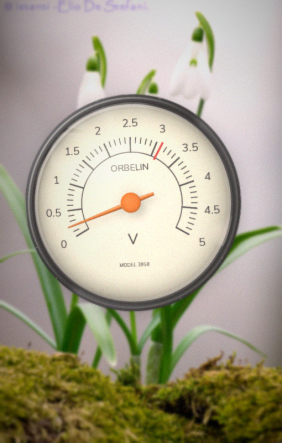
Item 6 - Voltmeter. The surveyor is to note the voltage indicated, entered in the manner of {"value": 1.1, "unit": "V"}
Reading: {"value": 0.2, "unit": "V"}
